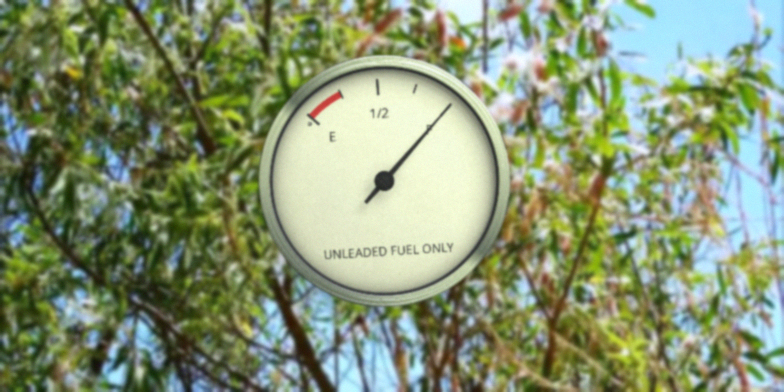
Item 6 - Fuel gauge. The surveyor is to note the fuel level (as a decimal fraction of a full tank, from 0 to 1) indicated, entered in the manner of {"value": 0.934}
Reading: {"value": 1}
